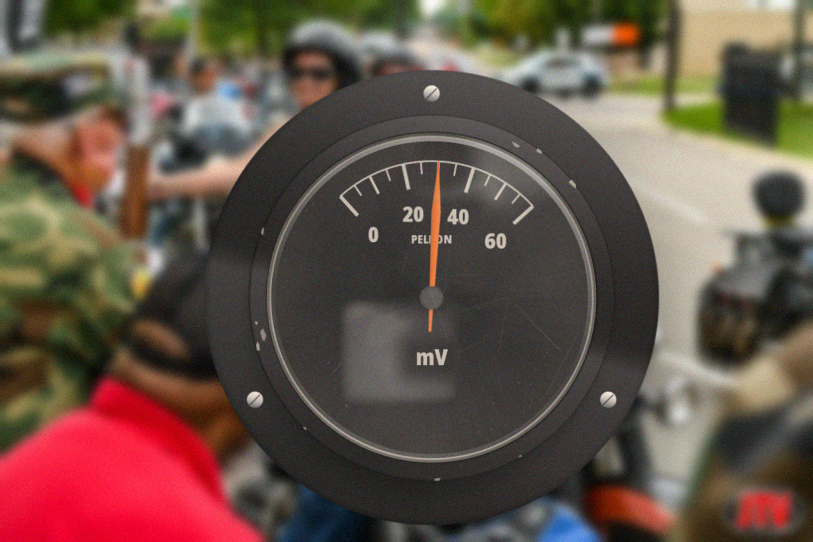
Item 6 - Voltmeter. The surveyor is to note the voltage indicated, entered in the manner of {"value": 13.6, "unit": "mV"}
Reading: {"value": 30, "unit": "mV"}
